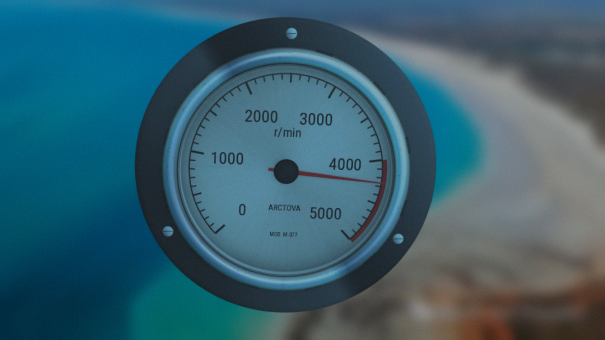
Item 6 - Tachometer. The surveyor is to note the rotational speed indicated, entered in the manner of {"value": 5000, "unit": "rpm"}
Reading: {"value": 4250, "unit": "rpm"}
